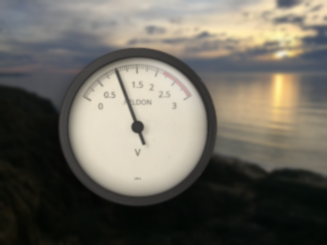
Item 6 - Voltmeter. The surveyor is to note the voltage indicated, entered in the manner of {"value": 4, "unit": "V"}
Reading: {"value": 1, "unit": "V"}
